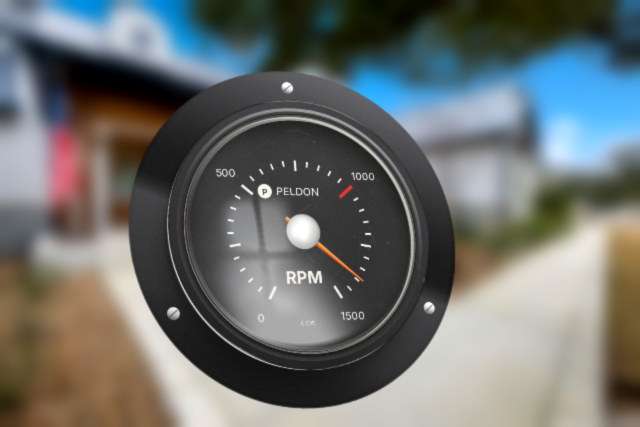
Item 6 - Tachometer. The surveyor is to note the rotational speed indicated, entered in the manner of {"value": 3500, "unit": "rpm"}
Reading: {"value": 1400, "unit": "rpm"}
